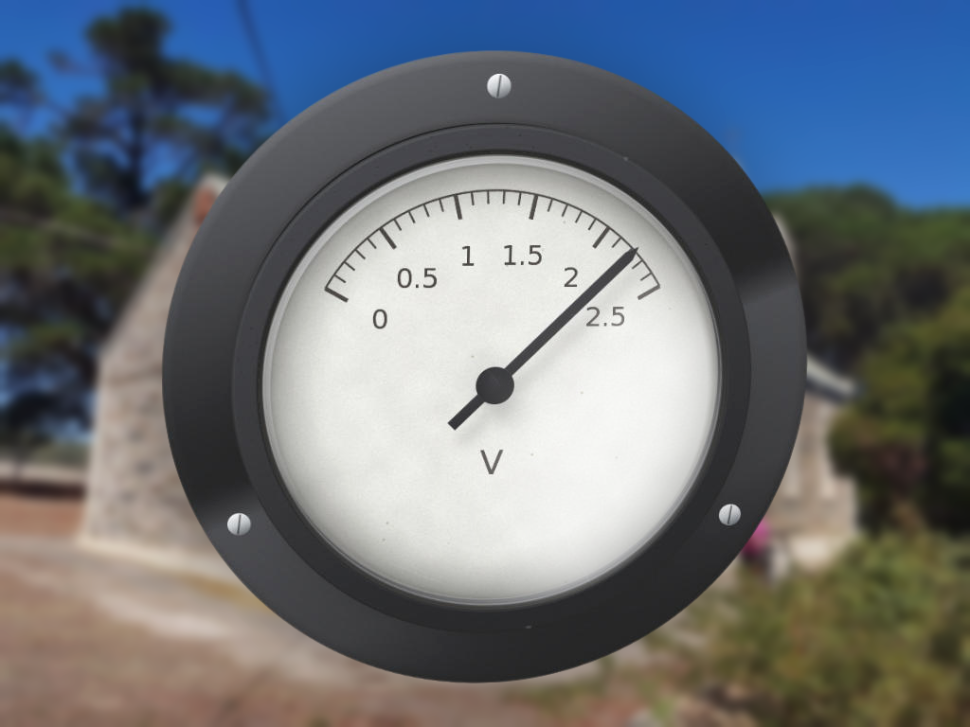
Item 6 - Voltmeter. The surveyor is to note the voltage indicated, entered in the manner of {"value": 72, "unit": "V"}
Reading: {"value": 2.2, "unit": "V"}
